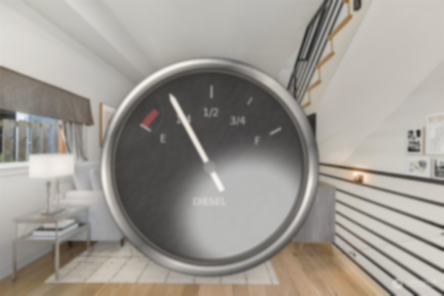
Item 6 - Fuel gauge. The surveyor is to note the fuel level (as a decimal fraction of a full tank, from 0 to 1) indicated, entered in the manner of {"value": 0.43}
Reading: {"value": 0.25}
